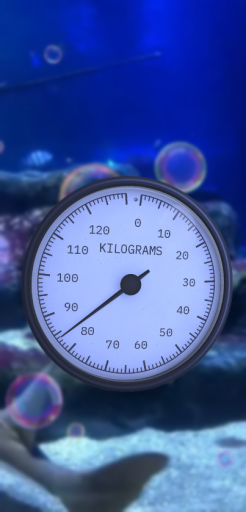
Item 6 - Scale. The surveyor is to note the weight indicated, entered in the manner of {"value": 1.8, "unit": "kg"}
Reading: {"value": 84, "unit": "kg"}
